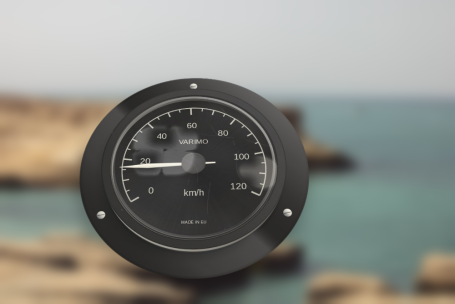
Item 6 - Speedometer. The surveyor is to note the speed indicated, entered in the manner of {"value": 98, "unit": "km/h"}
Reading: {"value": 15, "unit": "km/h"}
